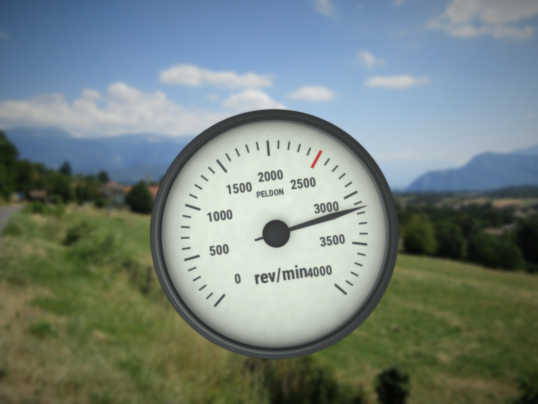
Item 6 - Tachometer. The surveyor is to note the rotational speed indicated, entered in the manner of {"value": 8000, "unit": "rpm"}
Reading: {"value": 3150, "unit": "rpm"}
